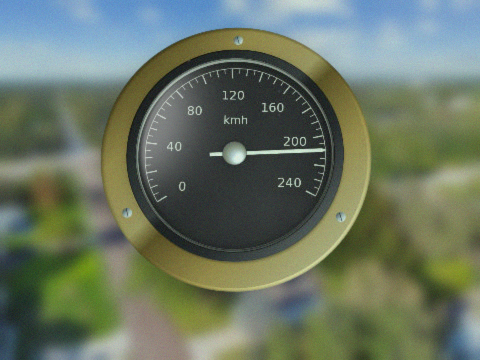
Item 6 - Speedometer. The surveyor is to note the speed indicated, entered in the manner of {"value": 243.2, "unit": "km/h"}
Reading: {"value": 210, "unit": "km/h"}
